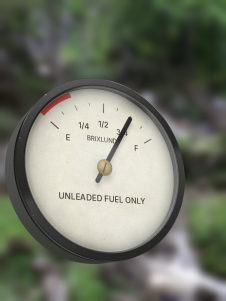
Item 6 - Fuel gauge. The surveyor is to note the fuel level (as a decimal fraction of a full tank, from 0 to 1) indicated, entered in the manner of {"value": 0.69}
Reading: {"value": 0.75}
